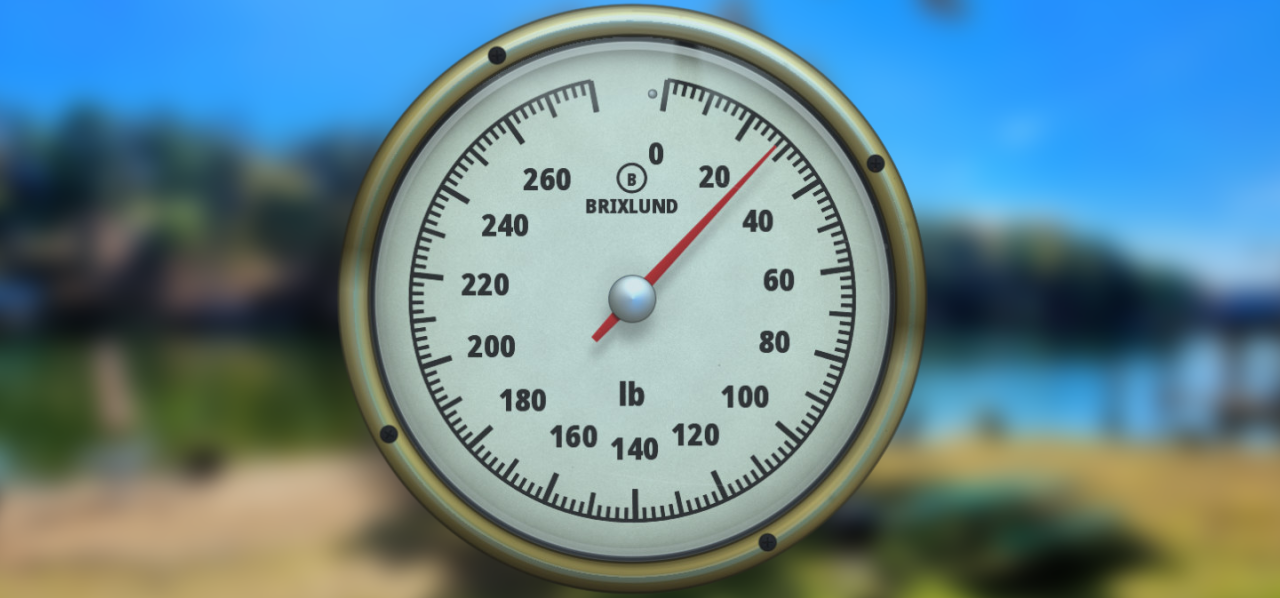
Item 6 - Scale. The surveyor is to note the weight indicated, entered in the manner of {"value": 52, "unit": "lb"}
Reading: {"value": 28, "unit": "lb"}
